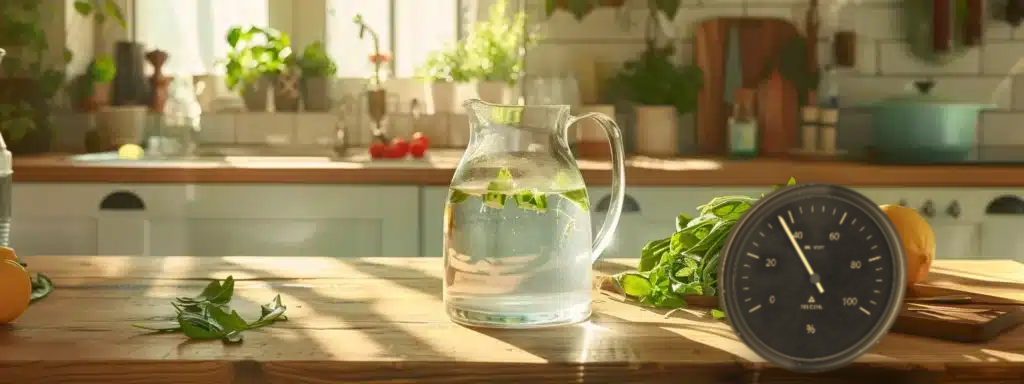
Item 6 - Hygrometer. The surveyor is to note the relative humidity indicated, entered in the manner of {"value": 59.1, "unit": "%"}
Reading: {"value": 36, "unit": "%"}
